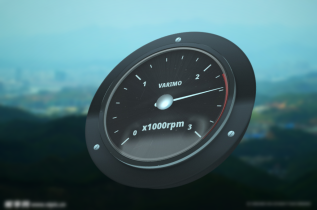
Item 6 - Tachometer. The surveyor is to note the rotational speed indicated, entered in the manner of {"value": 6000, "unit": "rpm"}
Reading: {"value": 2400, "unit": "rpm"}
